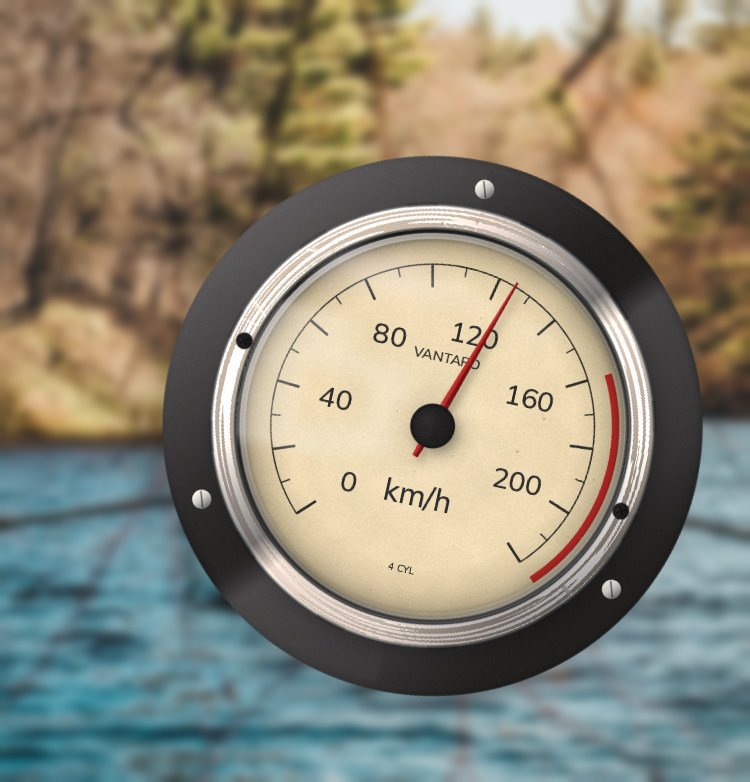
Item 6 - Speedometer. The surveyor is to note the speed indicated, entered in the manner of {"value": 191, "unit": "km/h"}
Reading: {"value": 125, "unit": "km/h"}
